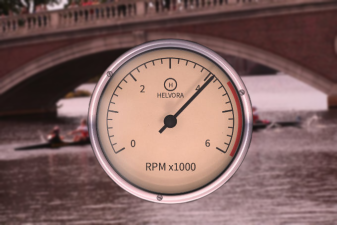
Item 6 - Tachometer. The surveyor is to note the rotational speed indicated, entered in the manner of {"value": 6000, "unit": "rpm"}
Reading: {"value": 4100, "unit": "rpm"}
